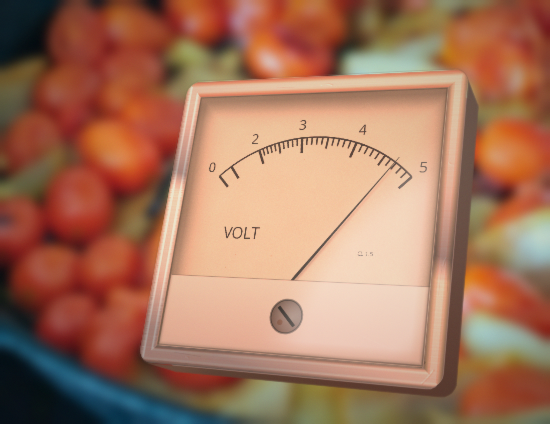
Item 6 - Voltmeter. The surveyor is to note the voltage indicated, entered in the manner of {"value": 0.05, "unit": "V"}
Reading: {"value": 4.7, "unit": "V"}
